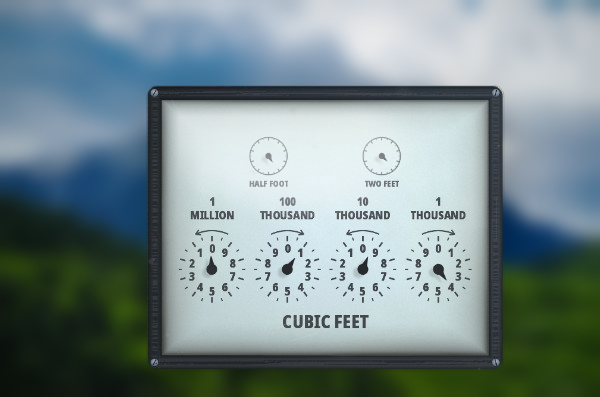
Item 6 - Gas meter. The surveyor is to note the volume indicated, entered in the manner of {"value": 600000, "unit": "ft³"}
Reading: {"value": 9400, "unit": "ft³"}
